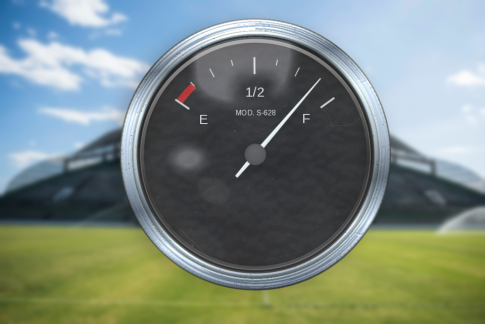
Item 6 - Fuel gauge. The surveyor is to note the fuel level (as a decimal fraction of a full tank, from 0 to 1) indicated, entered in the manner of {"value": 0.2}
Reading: {"value": 0.875}
